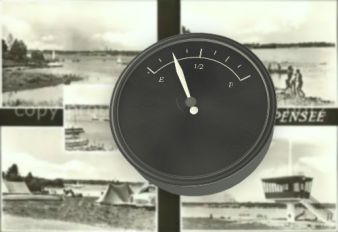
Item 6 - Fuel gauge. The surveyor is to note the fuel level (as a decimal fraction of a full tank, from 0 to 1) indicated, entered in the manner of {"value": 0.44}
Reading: {"value": 0.25}
